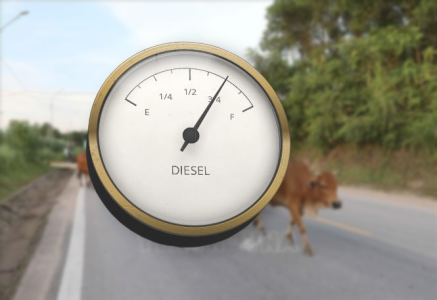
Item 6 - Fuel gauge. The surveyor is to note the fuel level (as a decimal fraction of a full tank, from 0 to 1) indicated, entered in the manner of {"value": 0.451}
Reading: {"value": 0.75}
